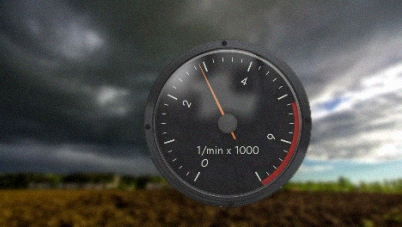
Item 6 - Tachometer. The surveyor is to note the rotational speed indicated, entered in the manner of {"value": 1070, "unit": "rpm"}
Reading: {"value": 2900, "unit": "rpm"}
